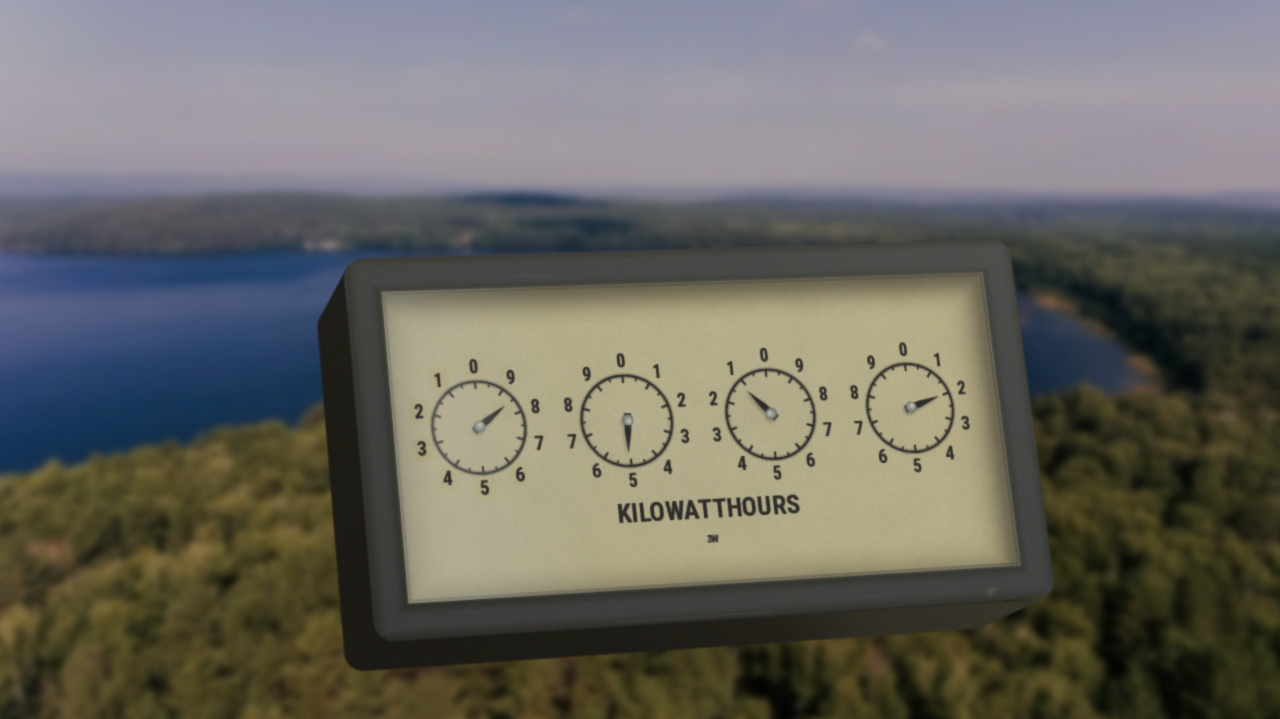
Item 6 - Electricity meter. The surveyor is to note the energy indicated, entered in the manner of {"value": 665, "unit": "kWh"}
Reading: {"value": 8512, "unit": "kWh"}
